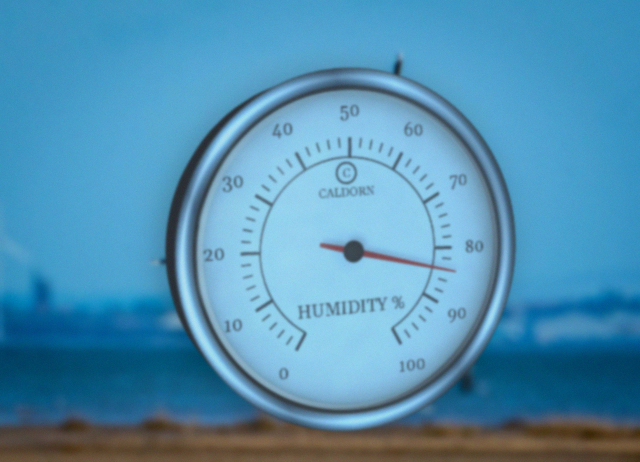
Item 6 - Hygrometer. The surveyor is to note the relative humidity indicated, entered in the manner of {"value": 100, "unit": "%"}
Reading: {"value": 84, "unit": "%"}
